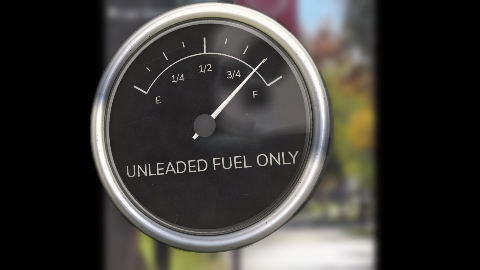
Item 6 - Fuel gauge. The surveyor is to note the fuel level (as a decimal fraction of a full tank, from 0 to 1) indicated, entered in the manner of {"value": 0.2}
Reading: {"value": 0.875}
